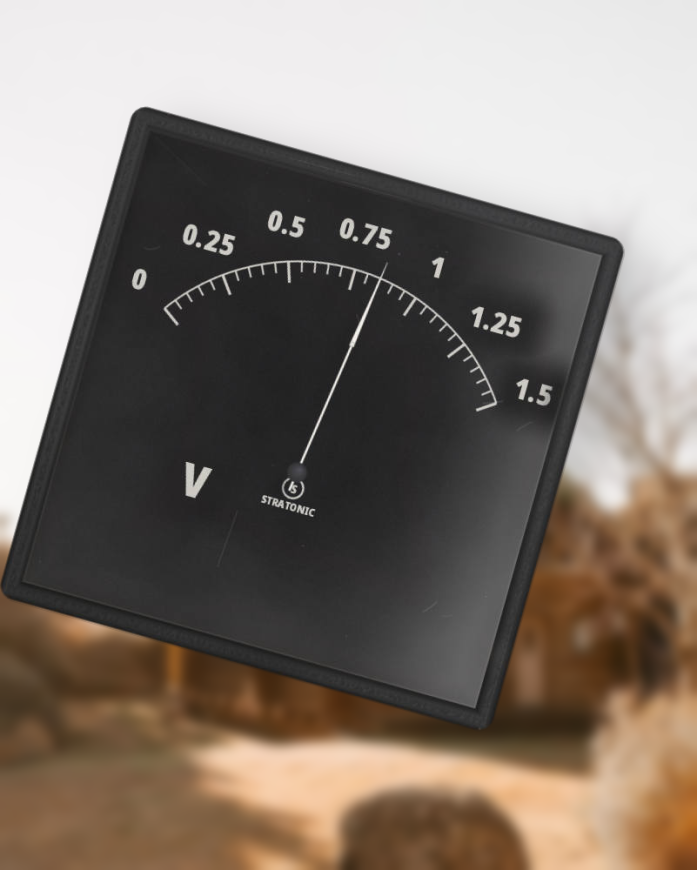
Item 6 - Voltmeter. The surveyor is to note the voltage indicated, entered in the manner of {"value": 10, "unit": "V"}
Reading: {"value": 0.85, "unit": "V"}
